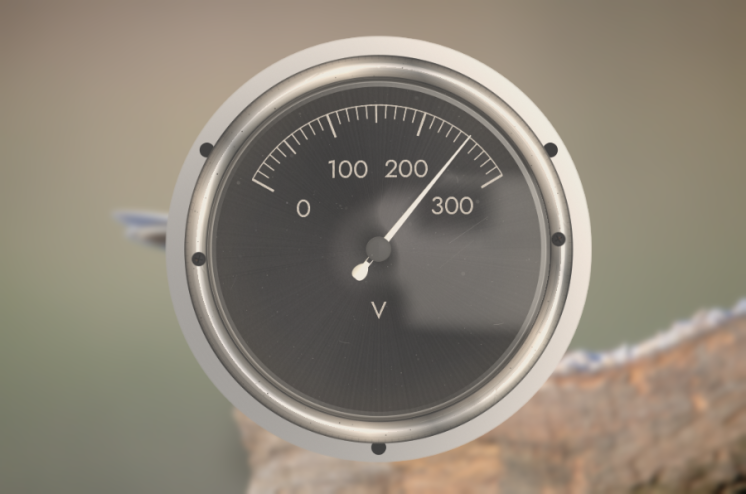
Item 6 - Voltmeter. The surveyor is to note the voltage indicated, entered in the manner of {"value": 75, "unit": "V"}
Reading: {"value": 250, "unit": "V"}
